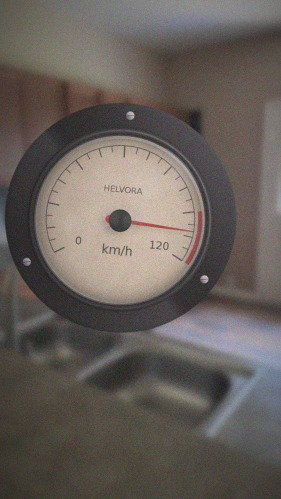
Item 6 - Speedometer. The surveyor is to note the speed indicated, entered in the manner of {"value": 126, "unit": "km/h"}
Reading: {"value": 107.5, "unit": "km/h"}
